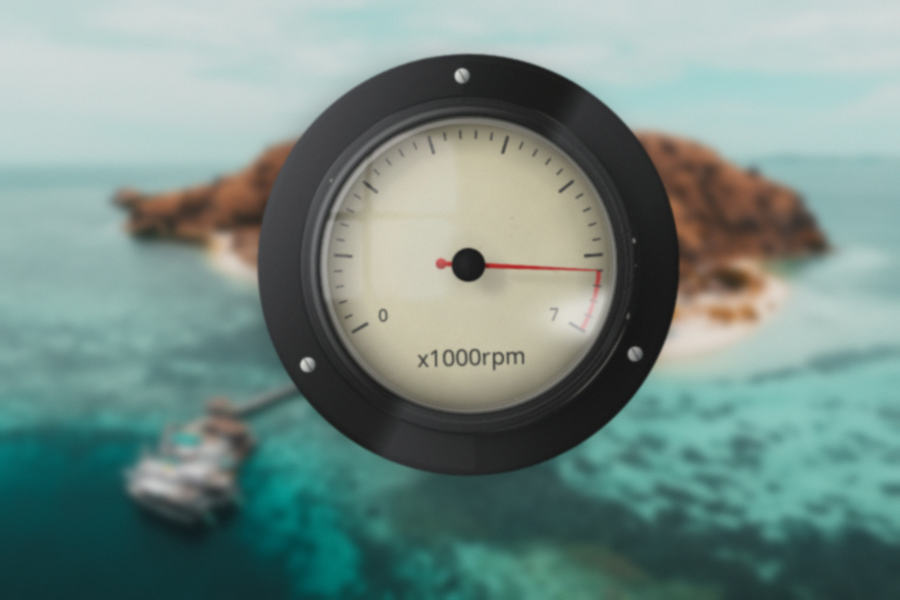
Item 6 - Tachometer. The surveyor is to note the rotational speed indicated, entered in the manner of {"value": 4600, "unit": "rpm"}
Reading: {"value": 6200, "unit": "rpm"}
